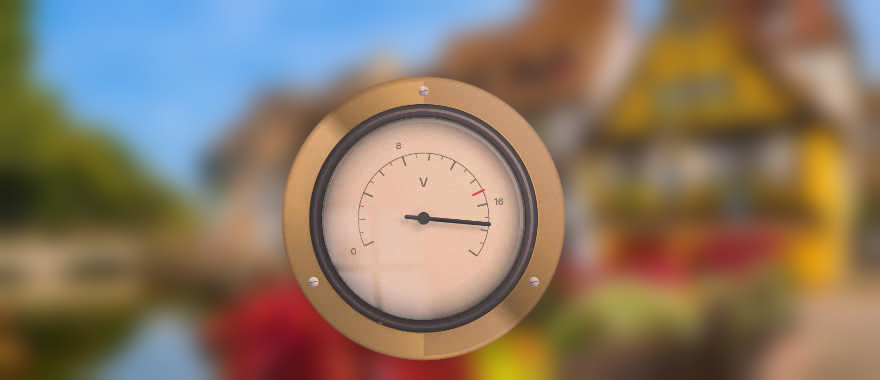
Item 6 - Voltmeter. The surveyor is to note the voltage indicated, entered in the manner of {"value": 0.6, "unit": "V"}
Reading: {"value": 17.5, "unit": "V"}
